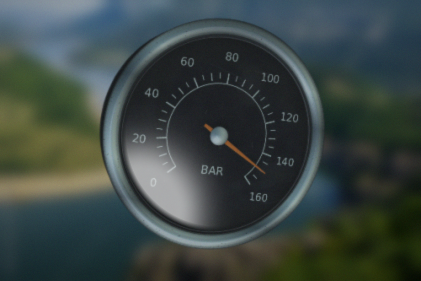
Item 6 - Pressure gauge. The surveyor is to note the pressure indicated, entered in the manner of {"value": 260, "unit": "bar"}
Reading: {"value": 150, "unit": "bar"}
